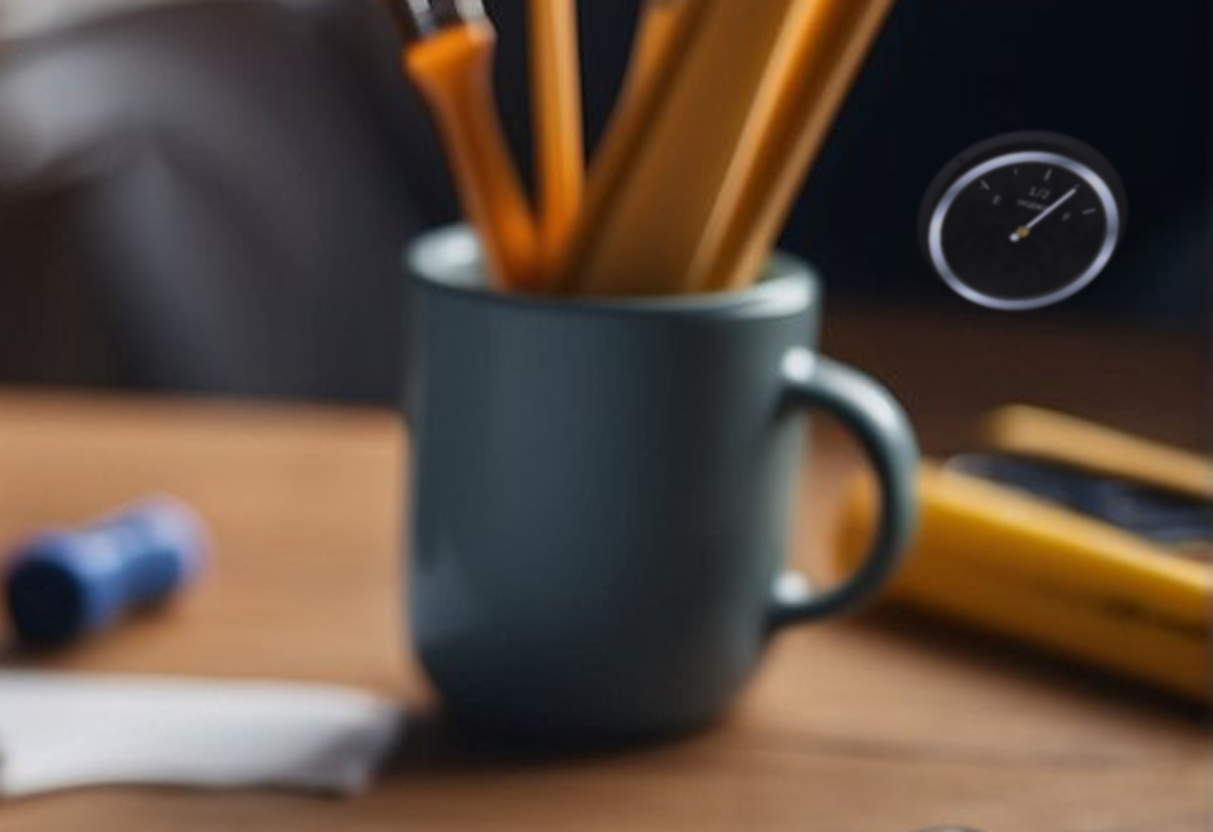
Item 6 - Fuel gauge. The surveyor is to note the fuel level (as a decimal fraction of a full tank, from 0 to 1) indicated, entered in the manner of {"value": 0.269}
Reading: {"value": 0.75}
